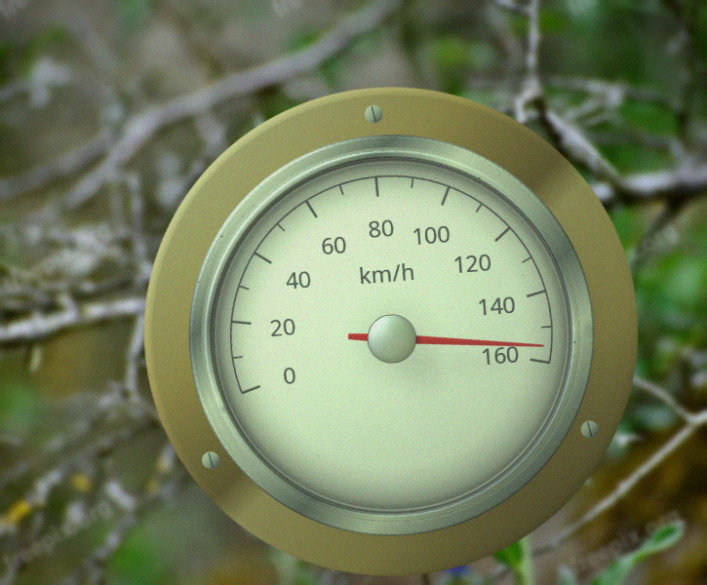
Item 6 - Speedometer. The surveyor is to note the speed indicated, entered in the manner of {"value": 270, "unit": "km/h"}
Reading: {"value": 155, "unit": "km/h"}
